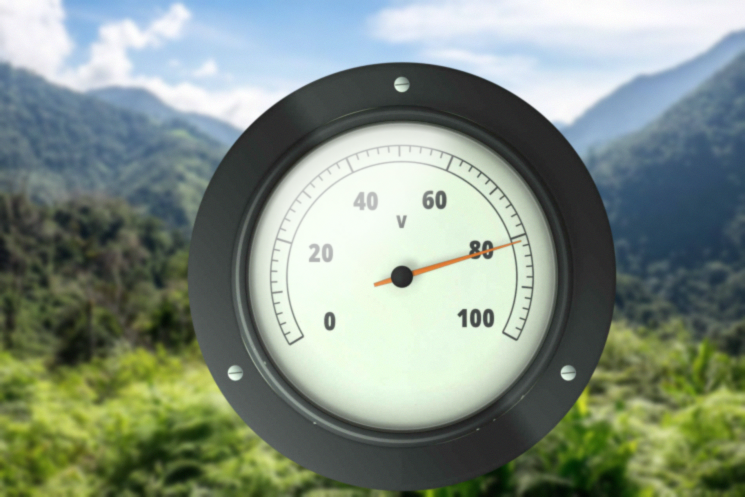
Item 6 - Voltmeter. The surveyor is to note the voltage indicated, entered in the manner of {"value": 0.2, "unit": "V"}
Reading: {"value": 81, "unit": "V"}
